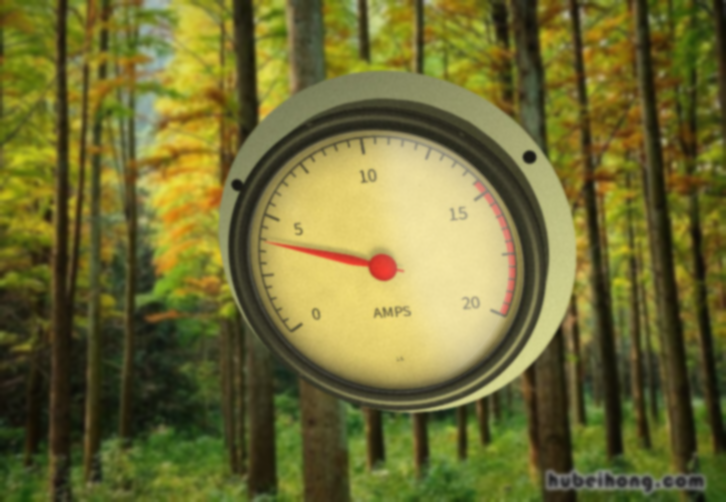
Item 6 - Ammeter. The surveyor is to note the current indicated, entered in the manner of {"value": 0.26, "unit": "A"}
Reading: {"value": 4, "unit": "A"}
